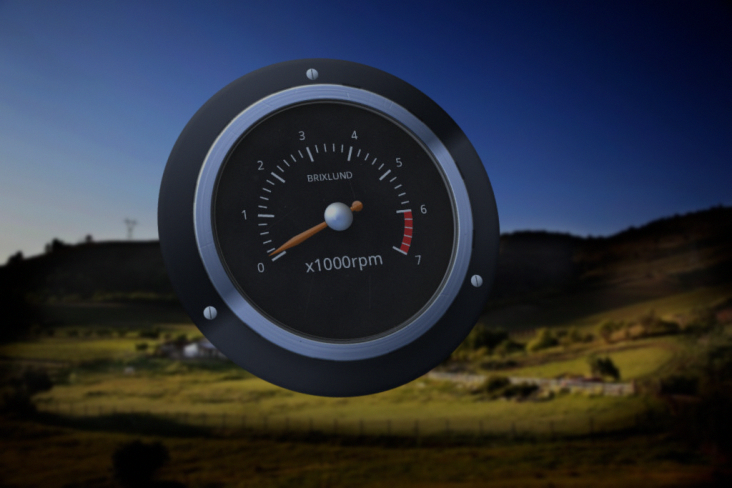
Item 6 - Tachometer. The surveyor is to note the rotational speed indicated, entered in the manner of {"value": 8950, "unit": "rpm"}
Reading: {"value": 100, "unit": "rpm"}
